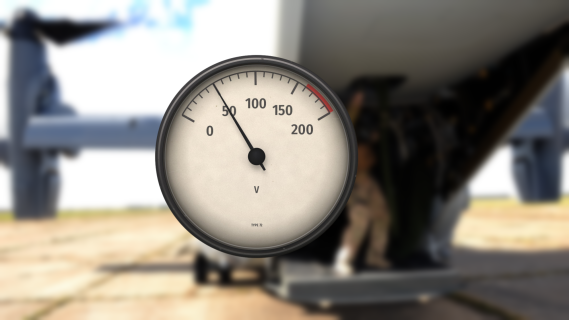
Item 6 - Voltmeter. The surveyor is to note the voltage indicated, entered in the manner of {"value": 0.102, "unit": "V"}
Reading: {"value": 50, "unit": "V"}
